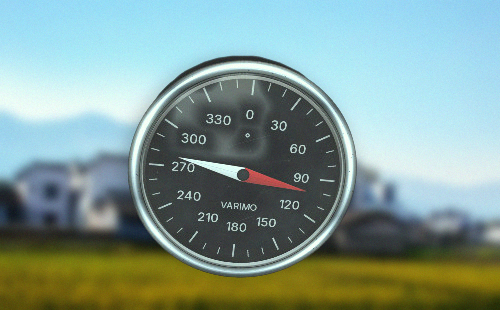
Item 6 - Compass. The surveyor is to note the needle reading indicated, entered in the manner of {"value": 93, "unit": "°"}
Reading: {"value": 100, "unit": "°"}
